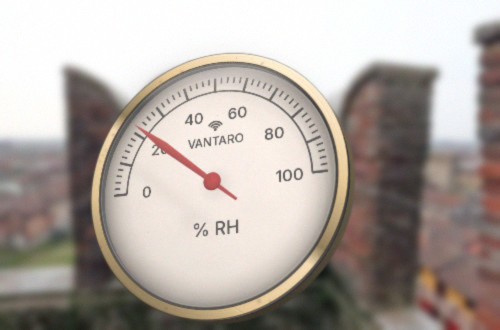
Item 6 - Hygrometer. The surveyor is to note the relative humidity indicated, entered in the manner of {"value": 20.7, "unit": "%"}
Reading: {"value": 22, "unit": "%"}
